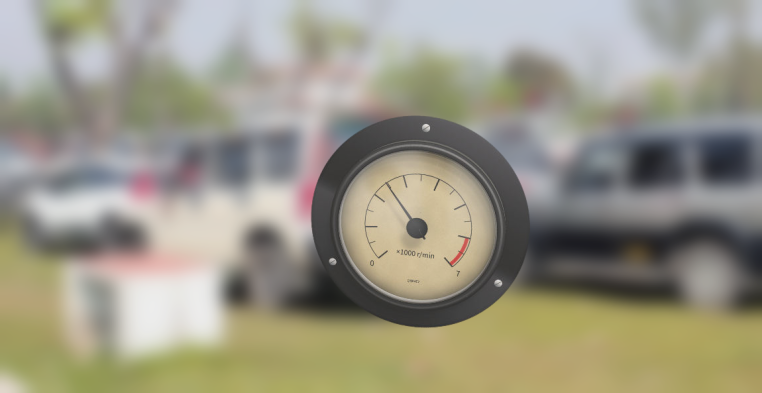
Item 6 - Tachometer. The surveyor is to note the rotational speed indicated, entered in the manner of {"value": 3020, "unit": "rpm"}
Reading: {"value": 2500, "unit": "rpm"}
